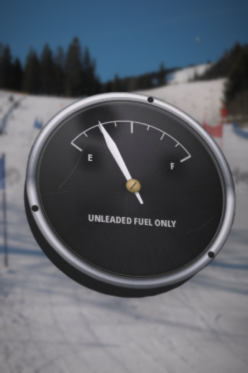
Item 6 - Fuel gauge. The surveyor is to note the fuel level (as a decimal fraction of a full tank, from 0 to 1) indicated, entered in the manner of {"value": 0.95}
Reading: {"value": 0.25}
